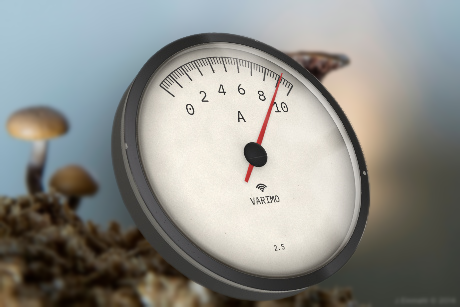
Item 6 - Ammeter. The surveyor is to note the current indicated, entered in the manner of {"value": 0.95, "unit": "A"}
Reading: {"value": 9, "unit": "A"}
